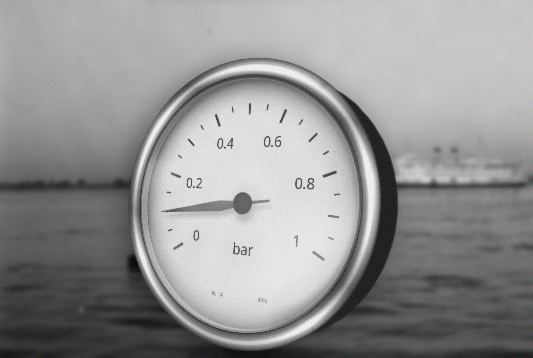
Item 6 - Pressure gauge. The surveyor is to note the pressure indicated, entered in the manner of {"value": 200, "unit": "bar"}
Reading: {"value": 0.1, "unit": "bar"}
